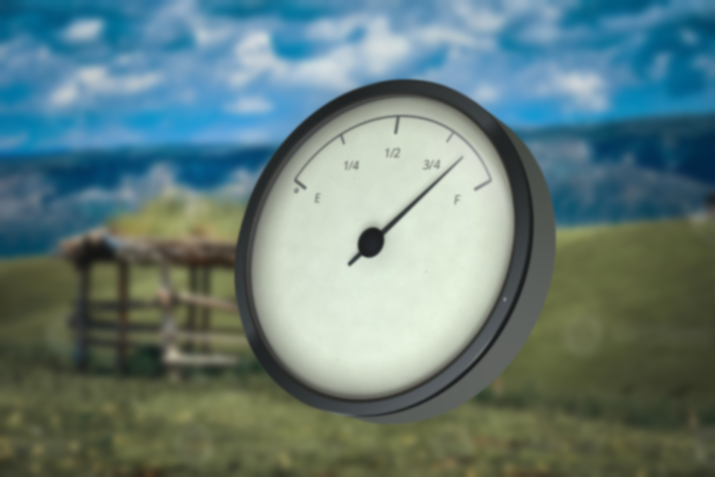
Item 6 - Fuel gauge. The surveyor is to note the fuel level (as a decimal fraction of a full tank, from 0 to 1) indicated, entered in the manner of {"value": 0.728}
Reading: {"value": 0.875}
